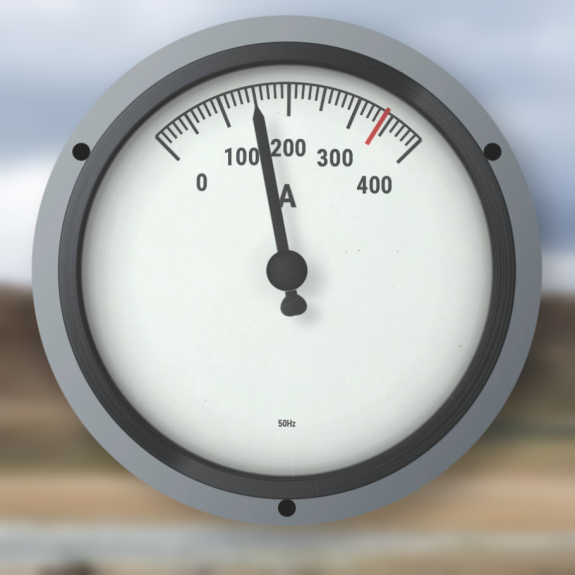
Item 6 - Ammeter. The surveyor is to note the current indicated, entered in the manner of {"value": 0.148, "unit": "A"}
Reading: {"value": 150, "unit": "A"}
